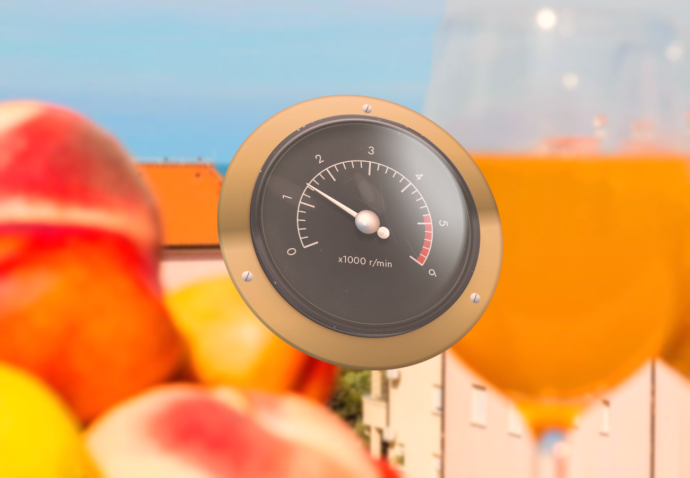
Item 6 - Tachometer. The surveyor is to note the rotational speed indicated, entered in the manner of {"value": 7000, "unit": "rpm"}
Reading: {"value": 1400, "unit": "rpm"}
